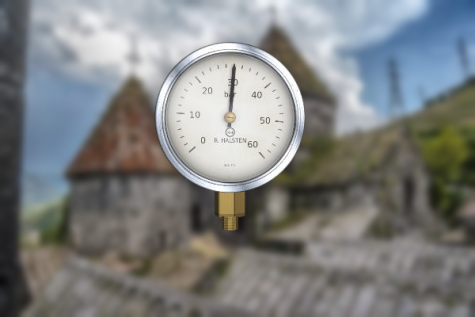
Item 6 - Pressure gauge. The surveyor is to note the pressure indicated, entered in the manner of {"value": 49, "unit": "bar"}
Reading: {"value": 30, "unit": "bar"}
